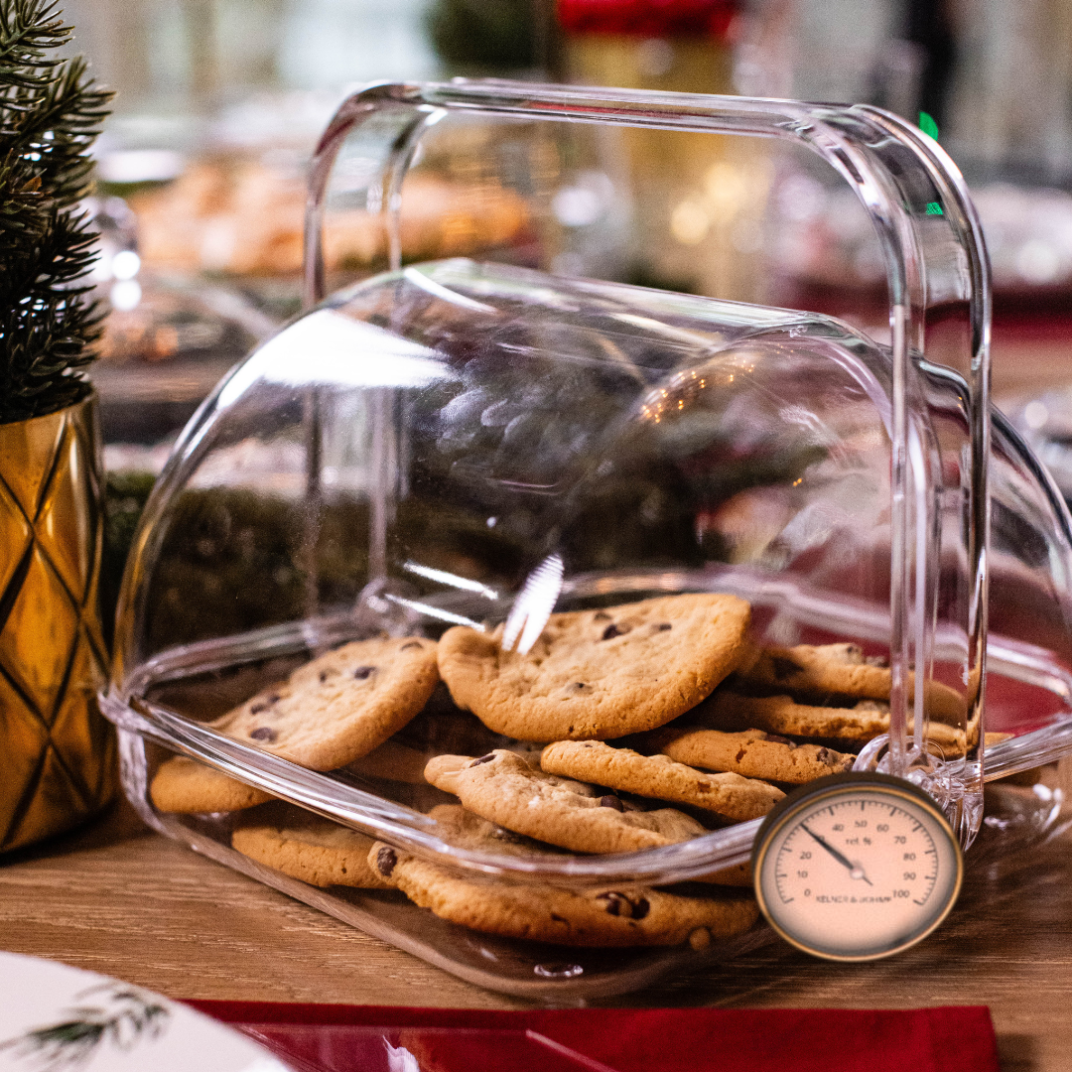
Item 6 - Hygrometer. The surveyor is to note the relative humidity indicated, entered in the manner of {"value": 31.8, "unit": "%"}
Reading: {"value": 30, "unit": "%"}
